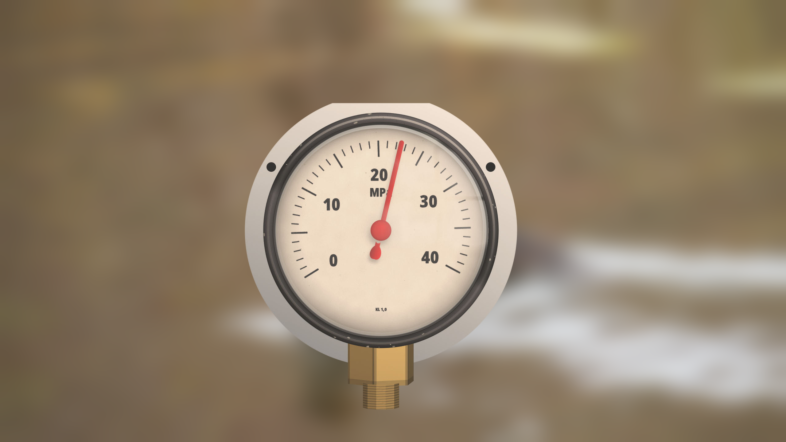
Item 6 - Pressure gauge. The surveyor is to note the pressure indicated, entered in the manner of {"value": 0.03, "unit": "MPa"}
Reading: {"value": 22.5, "unit": "MPa"}
